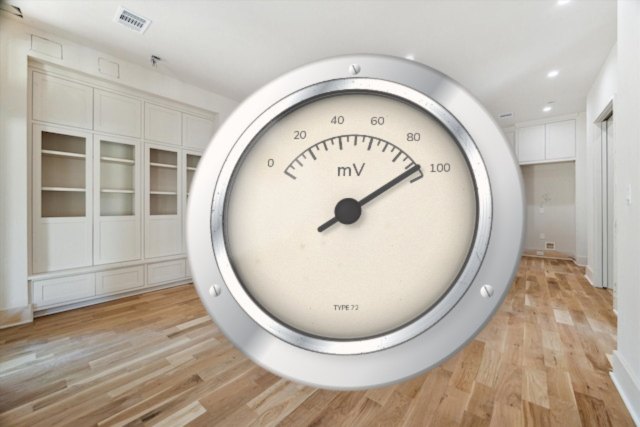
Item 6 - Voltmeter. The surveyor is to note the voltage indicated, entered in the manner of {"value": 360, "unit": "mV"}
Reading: {"value": 95, "unit": "mV"}
